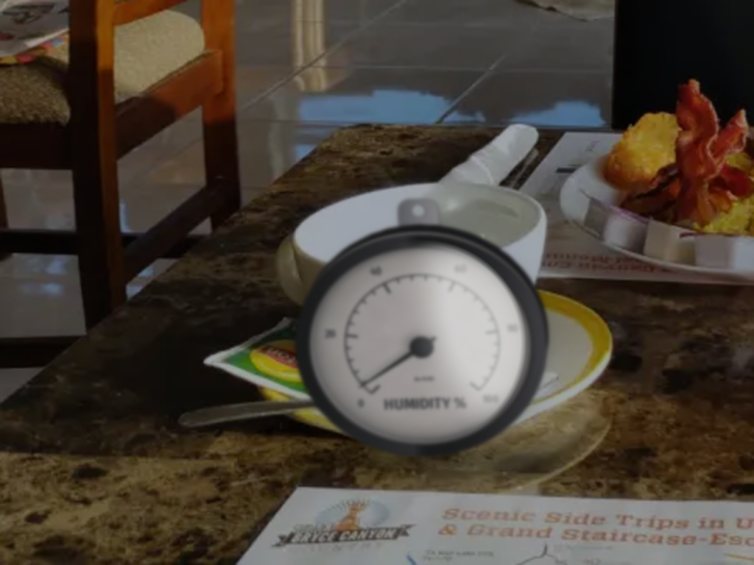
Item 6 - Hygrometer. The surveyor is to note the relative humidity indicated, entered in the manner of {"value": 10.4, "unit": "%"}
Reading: {"value": 4, "unit": "%"}
